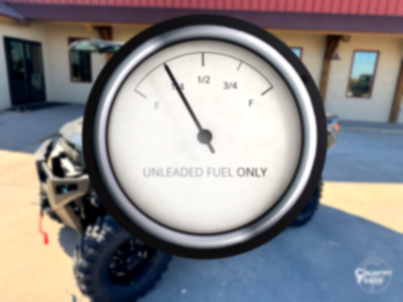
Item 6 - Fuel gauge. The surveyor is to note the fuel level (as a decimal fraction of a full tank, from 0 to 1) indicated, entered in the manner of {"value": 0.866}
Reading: {"value": 0.25}
